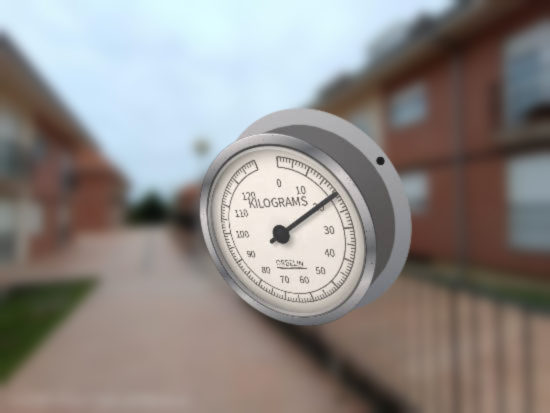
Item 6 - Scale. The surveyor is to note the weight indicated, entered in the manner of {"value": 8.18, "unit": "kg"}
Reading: {"value": 20, "unit": "kg"}
